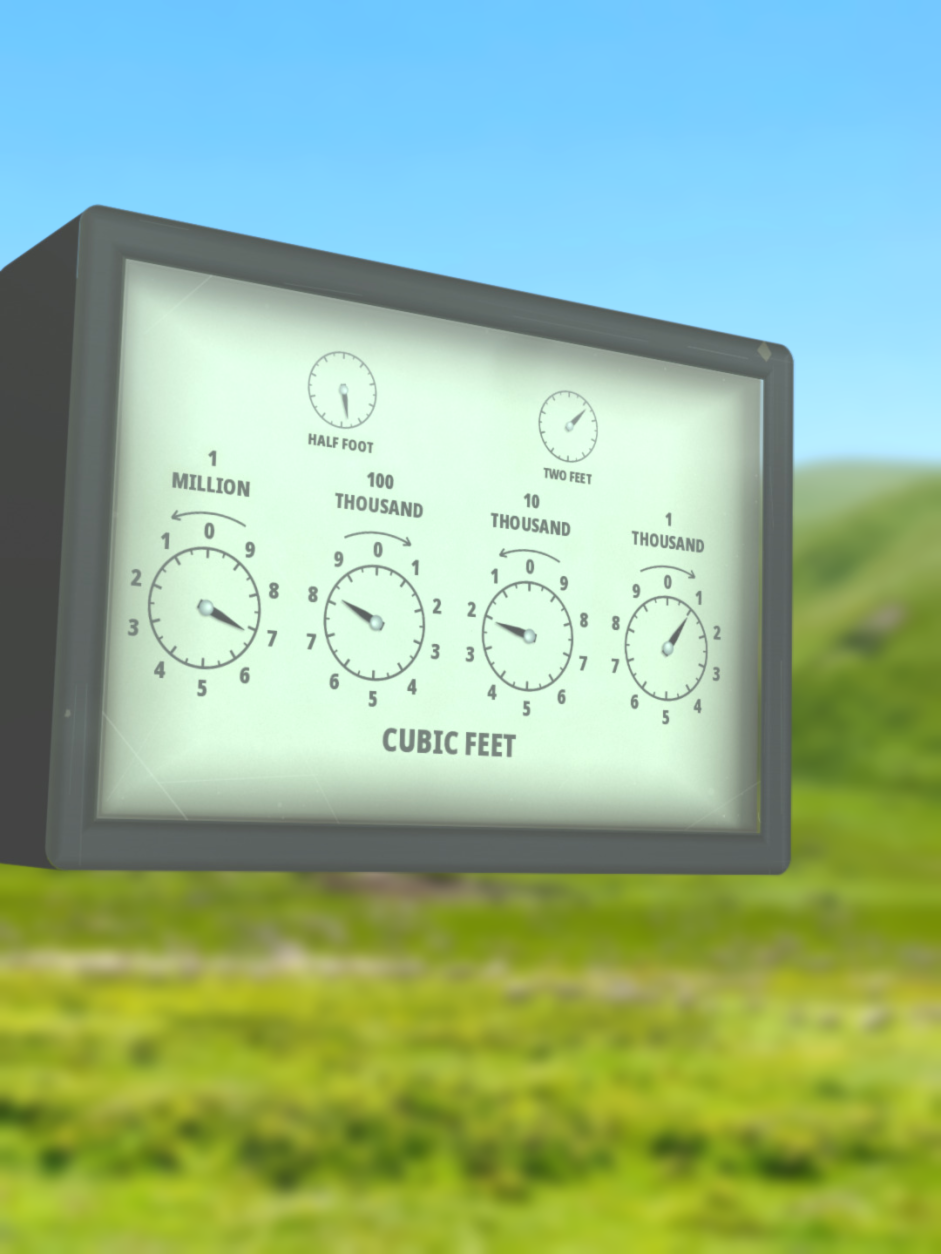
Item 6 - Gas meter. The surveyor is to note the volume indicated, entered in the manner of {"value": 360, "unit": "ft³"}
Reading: {"value": 682100, "unit": "ft³"}
